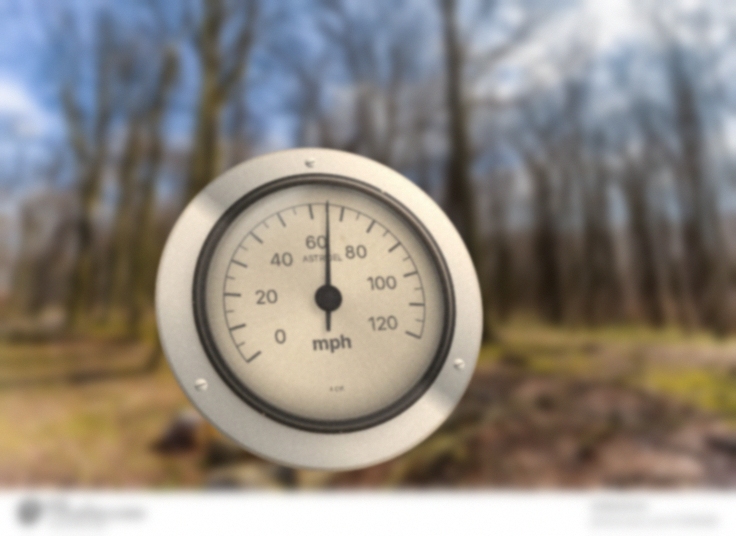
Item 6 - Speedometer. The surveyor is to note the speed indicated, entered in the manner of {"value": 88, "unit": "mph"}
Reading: {"value": 65, "unit": "mph"}
